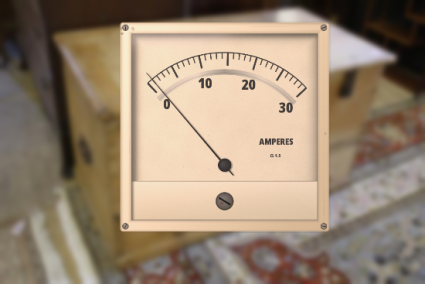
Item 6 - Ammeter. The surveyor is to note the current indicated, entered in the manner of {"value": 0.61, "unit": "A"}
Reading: {"value": 1, "unit": "A"}
